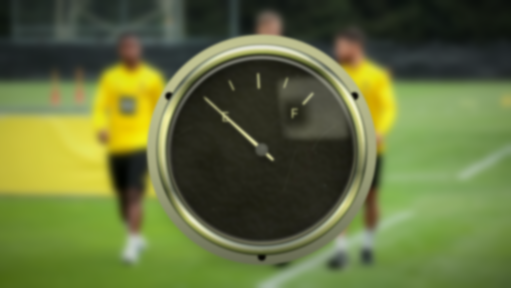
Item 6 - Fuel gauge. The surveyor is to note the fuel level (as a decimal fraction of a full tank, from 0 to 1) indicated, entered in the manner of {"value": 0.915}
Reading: {"value": 0}
